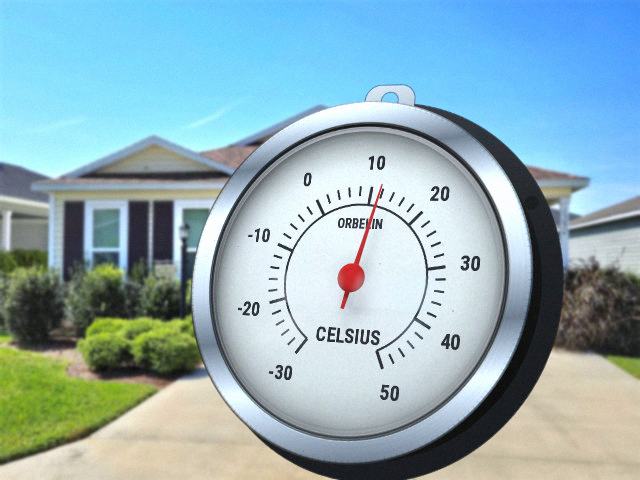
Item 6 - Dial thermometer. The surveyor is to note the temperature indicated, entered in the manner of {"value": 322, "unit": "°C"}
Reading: {"value": 12, "unit": "°C"}
